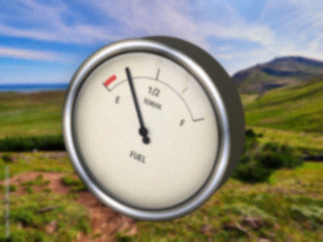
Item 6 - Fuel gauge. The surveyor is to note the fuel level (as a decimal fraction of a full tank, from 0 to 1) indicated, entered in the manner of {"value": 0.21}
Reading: {"value": 0.25}
